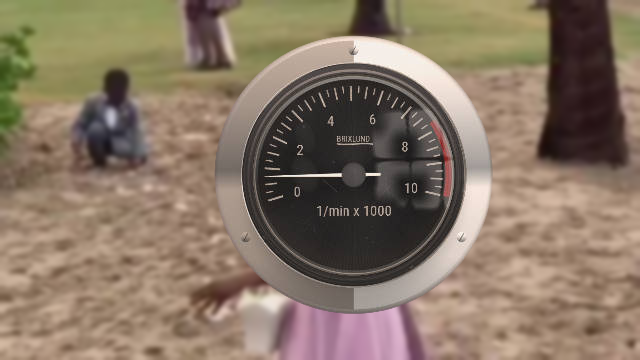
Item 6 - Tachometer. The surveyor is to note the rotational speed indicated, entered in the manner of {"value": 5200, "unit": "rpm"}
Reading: {"value": 750, "unit": "rpm"}
